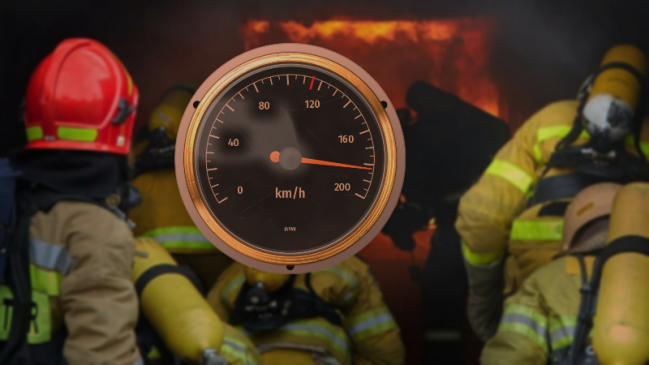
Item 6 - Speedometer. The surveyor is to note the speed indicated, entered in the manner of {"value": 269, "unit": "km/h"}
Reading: {"value": 182.5, "unit": "km/h"}
